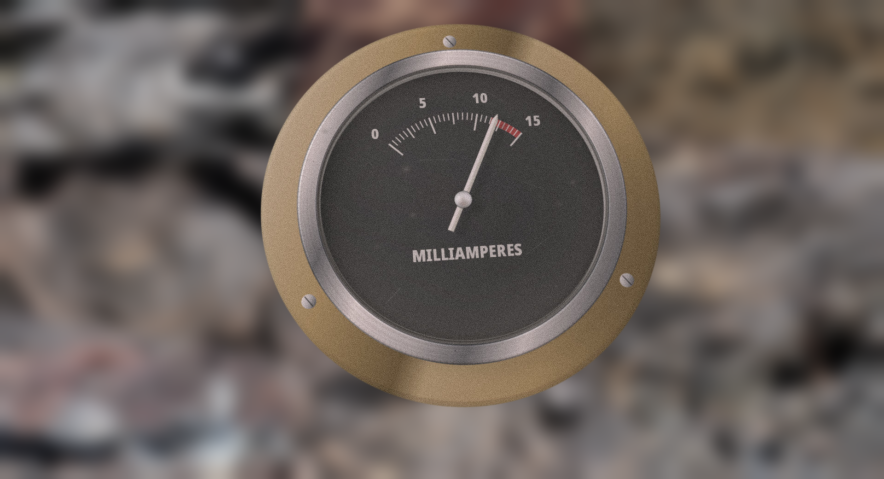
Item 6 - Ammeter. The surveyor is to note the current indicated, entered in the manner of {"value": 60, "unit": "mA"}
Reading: {"value": 12, "unit": "mA"}
